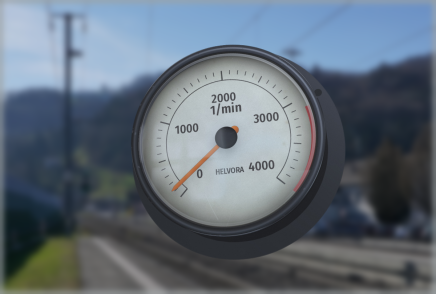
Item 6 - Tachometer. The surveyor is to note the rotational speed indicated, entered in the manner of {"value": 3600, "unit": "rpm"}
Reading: {"value": 100, "unit": "rpm"}
